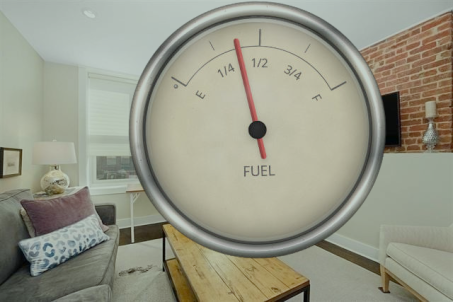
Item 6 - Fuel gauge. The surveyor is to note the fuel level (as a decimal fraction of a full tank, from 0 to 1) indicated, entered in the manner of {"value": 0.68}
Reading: {"value": 0.375}
